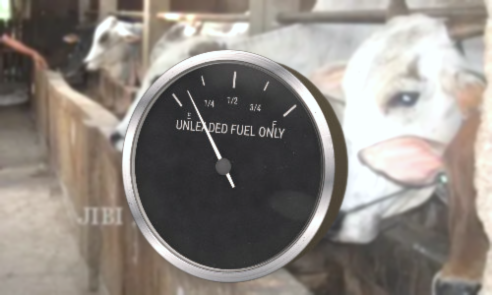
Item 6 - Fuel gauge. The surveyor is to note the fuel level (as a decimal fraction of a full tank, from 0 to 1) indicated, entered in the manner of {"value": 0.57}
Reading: {"value": 0.125}
